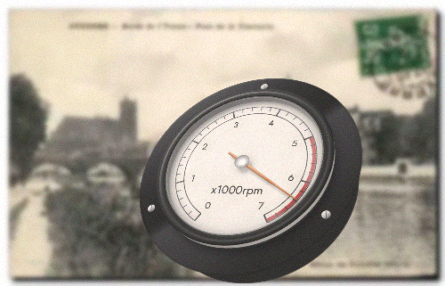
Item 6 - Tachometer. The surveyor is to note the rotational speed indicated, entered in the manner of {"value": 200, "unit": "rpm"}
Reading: {"value": 6400, "unit": "rpm"}
